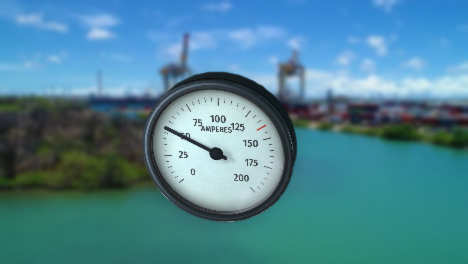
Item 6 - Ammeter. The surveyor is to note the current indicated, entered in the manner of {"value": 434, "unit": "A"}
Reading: {"value": 50, "unit": "A"}
